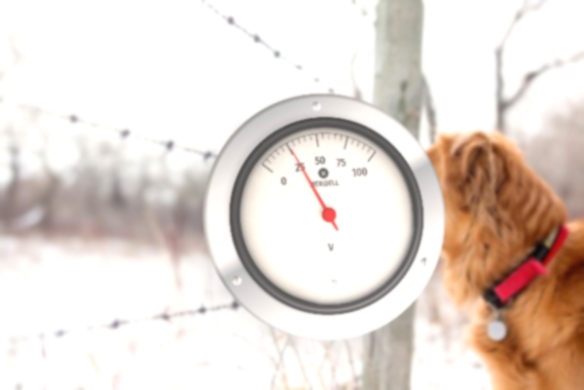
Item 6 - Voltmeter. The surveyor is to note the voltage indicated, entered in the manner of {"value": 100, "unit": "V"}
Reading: {"value": 25, "unit": "V"}
